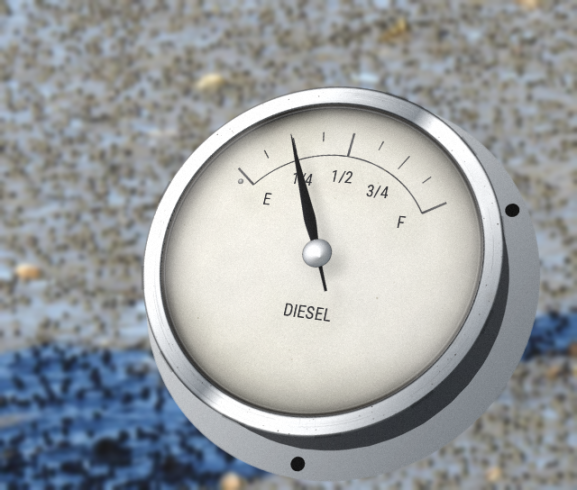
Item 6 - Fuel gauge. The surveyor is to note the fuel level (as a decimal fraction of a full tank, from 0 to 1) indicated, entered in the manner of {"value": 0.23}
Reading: {"value": 0.25}
